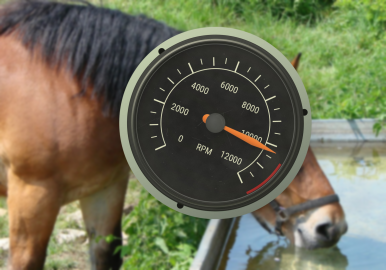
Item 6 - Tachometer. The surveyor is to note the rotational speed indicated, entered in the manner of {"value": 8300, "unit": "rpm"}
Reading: {"value": 10250, "unit": "rpm"}
